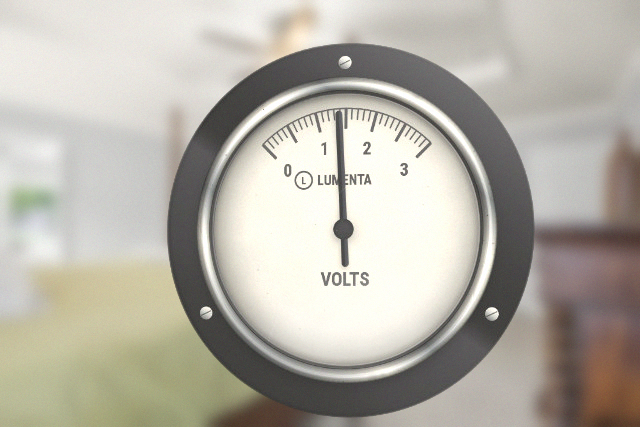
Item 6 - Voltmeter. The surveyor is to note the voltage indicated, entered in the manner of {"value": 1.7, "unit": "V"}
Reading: {"value": 1.4, "unit": "V"}
